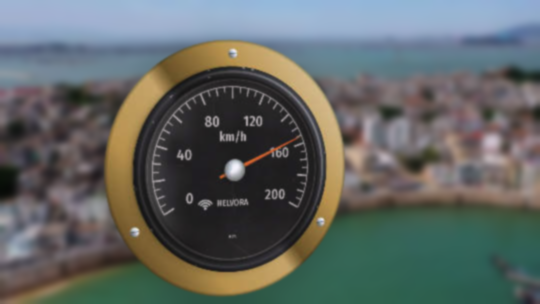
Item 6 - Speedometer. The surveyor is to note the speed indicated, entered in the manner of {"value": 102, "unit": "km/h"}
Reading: {"value": 155, "unit": "km/h"}
